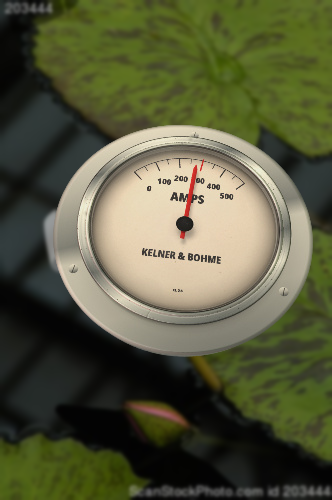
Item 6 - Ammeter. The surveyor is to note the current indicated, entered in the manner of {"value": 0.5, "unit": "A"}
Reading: {"value": 275, "unit": "A"}
